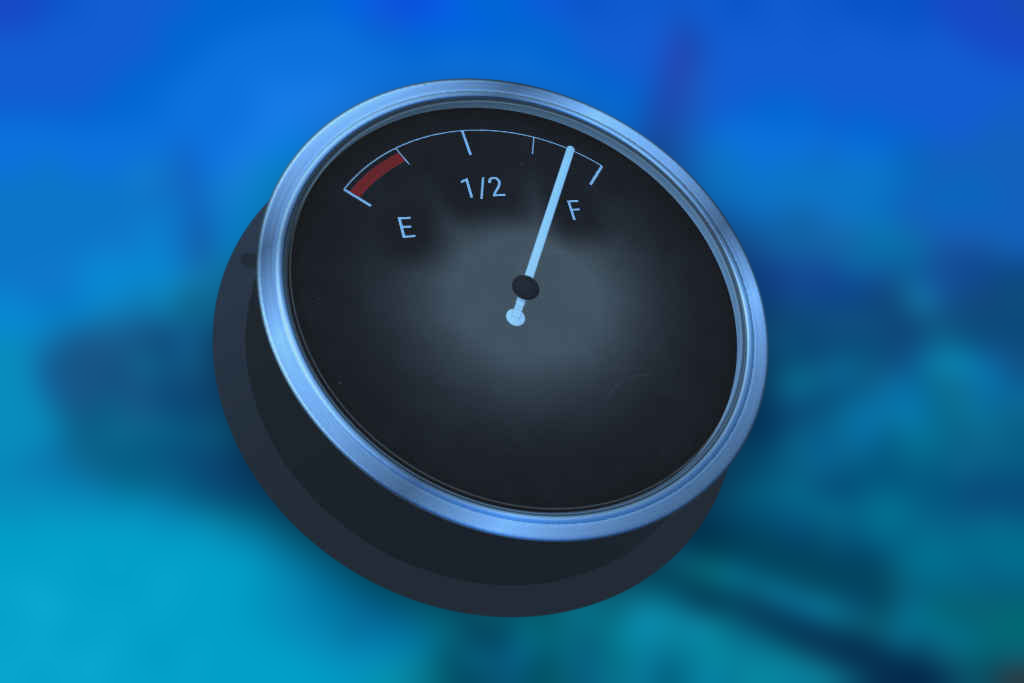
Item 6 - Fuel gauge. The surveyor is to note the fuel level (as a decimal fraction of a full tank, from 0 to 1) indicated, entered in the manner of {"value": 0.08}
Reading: {"value": 0.875}
